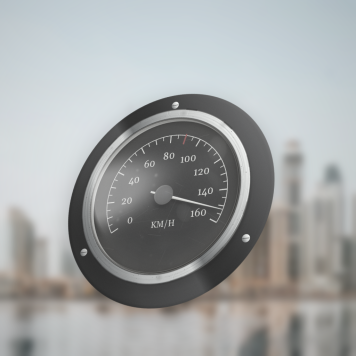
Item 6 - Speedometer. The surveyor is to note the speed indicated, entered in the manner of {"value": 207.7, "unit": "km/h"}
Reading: {"value": 152.5, "unit": "km/h"}
